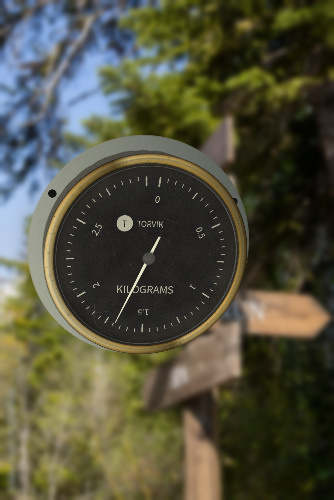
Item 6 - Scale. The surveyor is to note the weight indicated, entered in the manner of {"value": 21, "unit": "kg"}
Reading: {"value": 1.7, "unit": "kg"}
